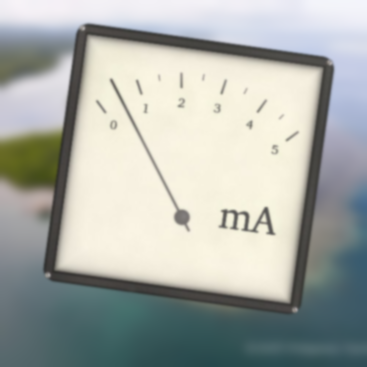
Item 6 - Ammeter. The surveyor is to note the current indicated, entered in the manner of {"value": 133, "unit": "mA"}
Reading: {"value": 0.5, "unit": "mA"}
